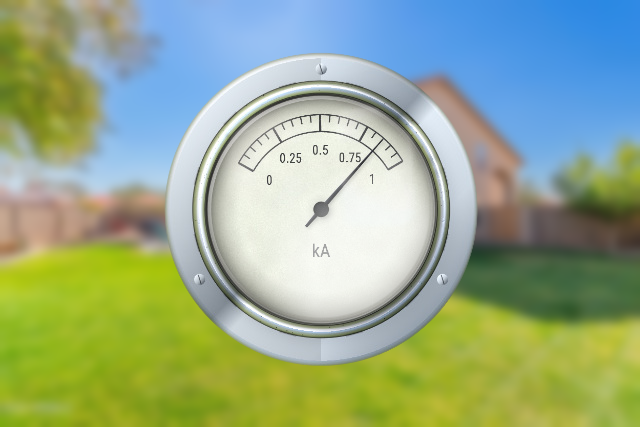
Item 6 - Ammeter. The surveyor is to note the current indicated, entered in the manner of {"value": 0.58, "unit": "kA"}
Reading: {"value": 0.85, "unit": "kA"}
